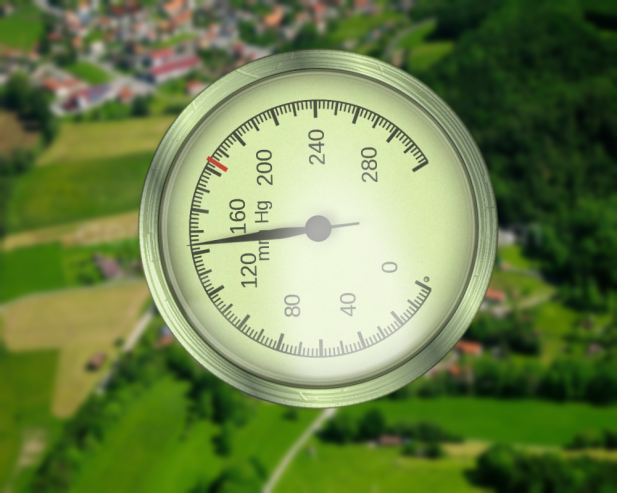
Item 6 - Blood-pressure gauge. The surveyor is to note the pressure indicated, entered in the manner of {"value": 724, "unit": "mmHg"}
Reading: {"value": 144, "unit": "mmHg"}
